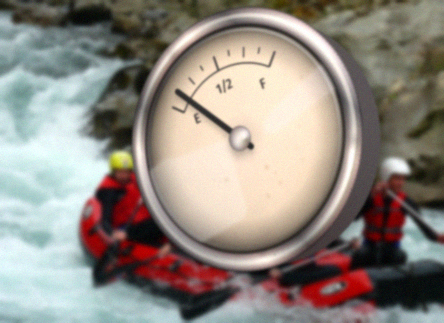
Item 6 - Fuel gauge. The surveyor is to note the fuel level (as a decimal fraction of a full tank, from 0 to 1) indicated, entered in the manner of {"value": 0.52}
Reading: {"value": 0.125}
